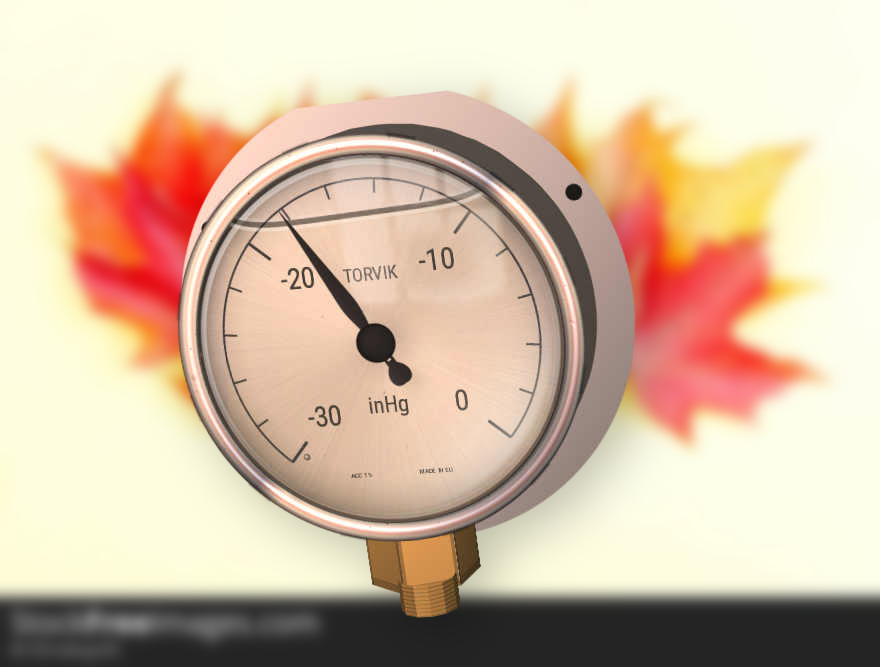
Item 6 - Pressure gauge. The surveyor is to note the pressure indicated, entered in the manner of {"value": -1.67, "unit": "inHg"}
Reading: {"value": -18, "unit": "inHg"}
